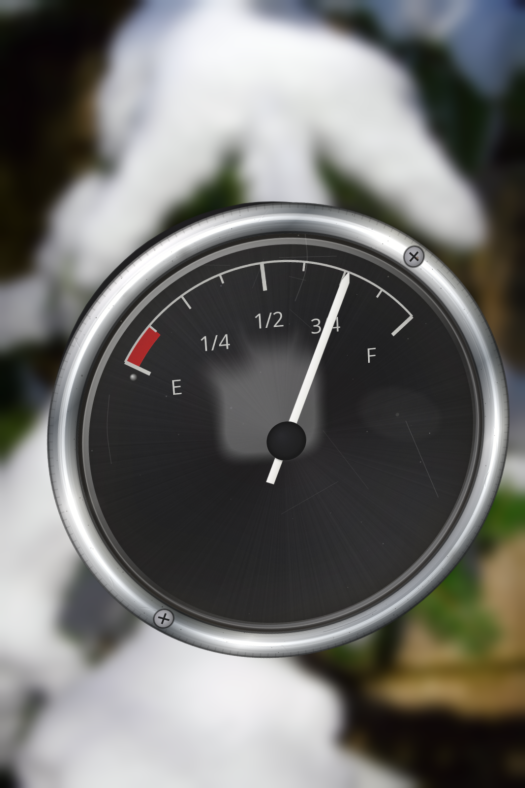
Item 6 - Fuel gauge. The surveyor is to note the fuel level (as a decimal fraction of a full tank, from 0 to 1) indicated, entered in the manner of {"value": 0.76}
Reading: {"value": 0.75}
